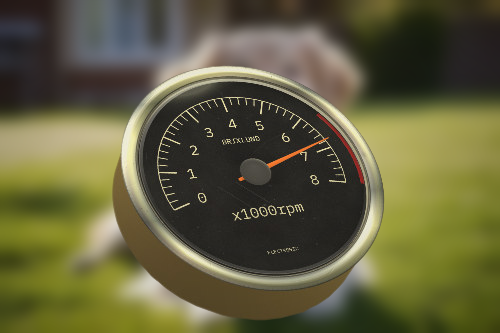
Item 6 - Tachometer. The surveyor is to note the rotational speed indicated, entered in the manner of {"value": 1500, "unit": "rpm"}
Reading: {"value": 6800, "unit": "rpm"}
